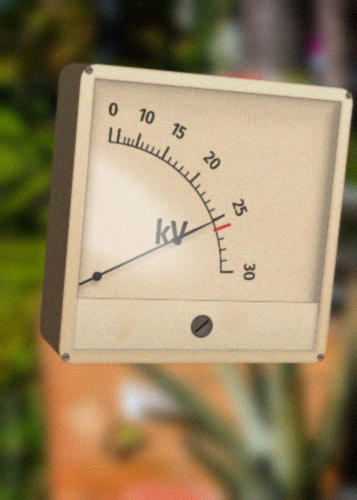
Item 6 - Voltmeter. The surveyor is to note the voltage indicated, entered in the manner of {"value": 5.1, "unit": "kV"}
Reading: {"value": 25, "unit": "kV"}
